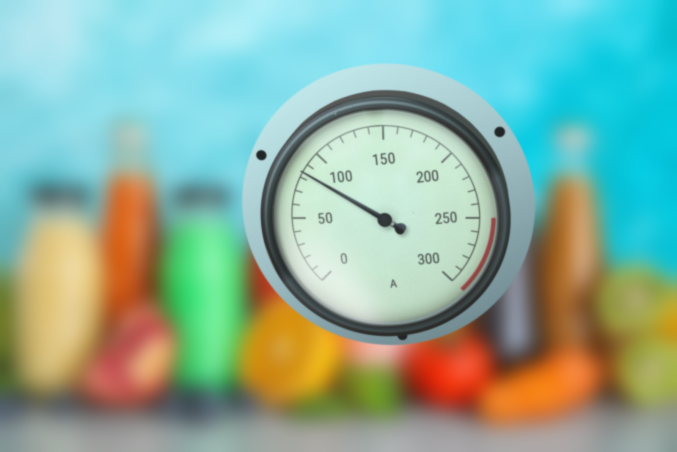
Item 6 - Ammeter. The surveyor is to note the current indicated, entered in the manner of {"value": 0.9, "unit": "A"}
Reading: {"value": 85, "unit": "A"}
